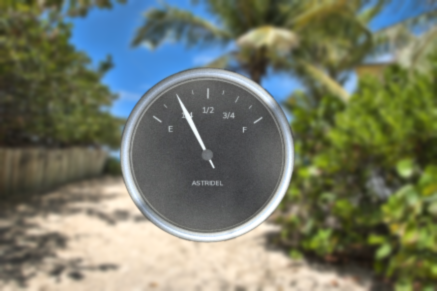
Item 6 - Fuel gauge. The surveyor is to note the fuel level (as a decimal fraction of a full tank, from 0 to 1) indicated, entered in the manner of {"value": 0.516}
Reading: {"value": 0.25}
